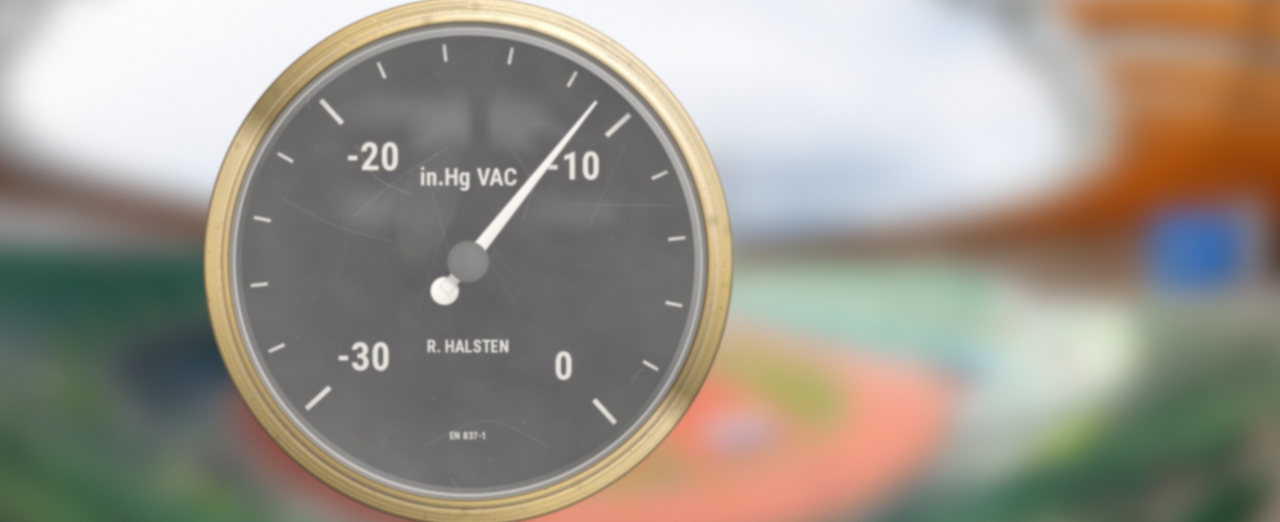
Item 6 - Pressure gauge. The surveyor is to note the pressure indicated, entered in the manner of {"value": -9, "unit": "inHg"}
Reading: {"value": -11, "unit": "inHg"}
